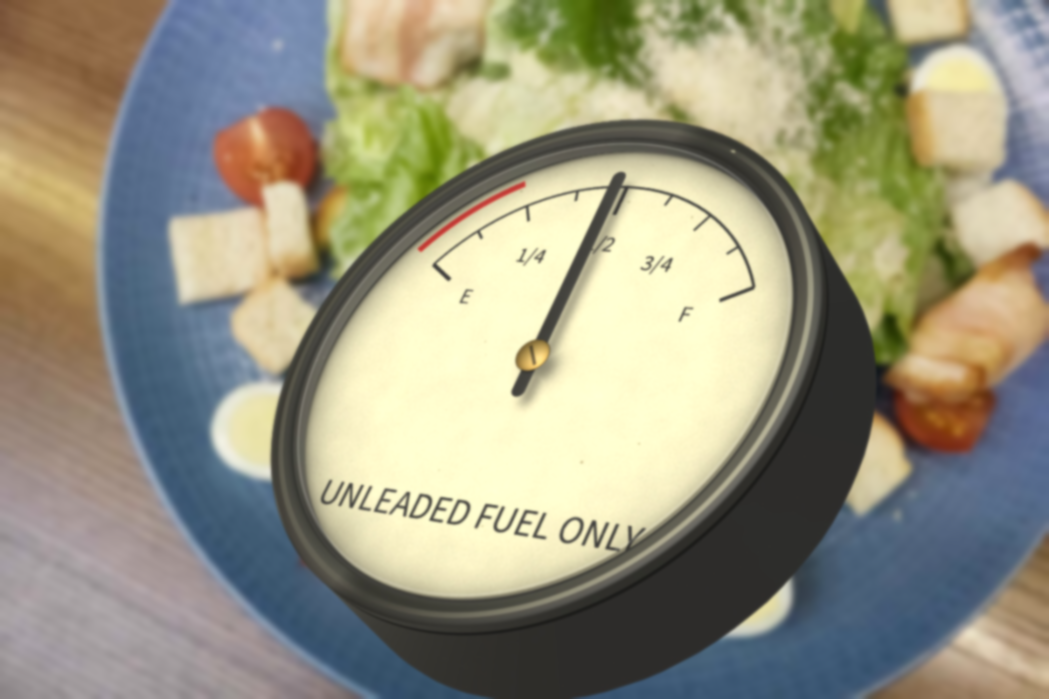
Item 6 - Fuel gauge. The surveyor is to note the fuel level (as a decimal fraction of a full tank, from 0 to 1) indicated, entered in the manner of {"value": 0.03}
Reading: {"value": 0.5}
